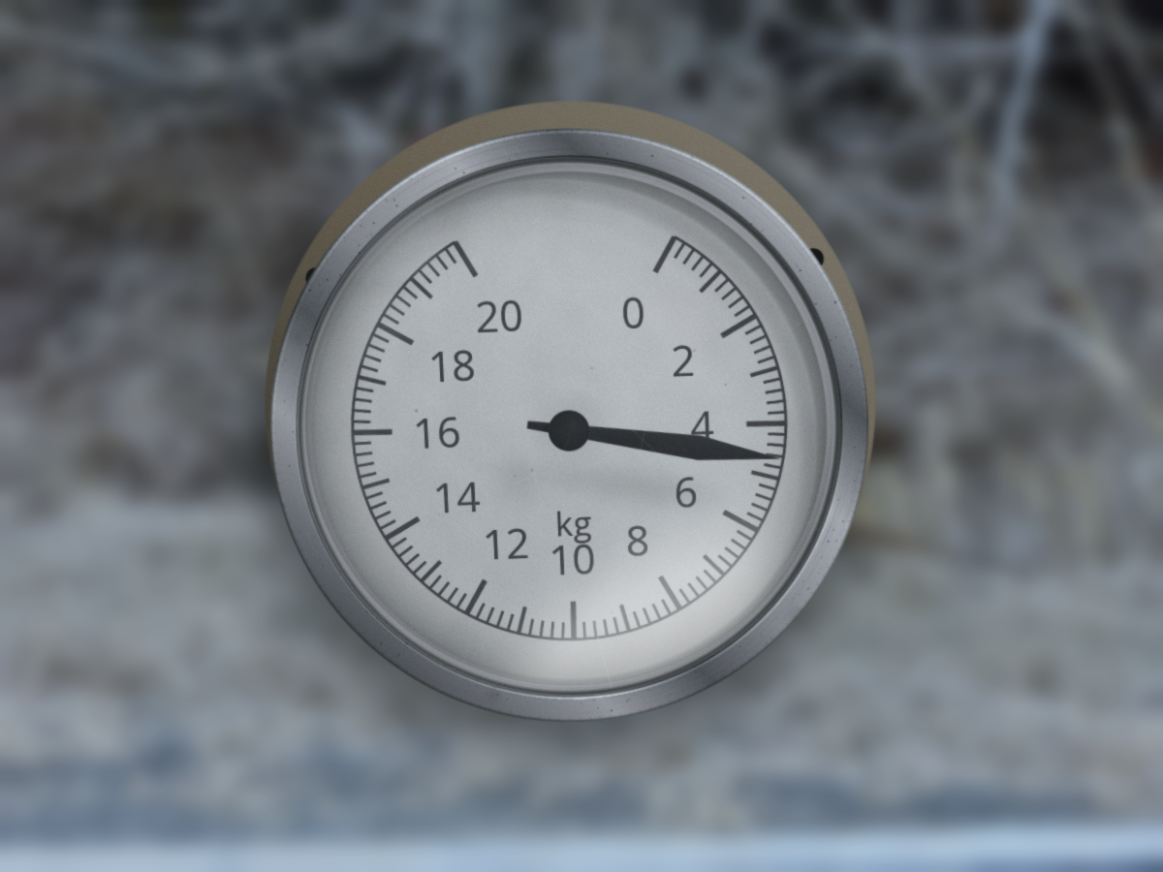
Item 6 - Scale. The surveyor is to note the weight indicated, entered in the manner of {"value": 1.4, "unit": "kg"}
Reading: {"value": 4.6, "unit": "kg"}
